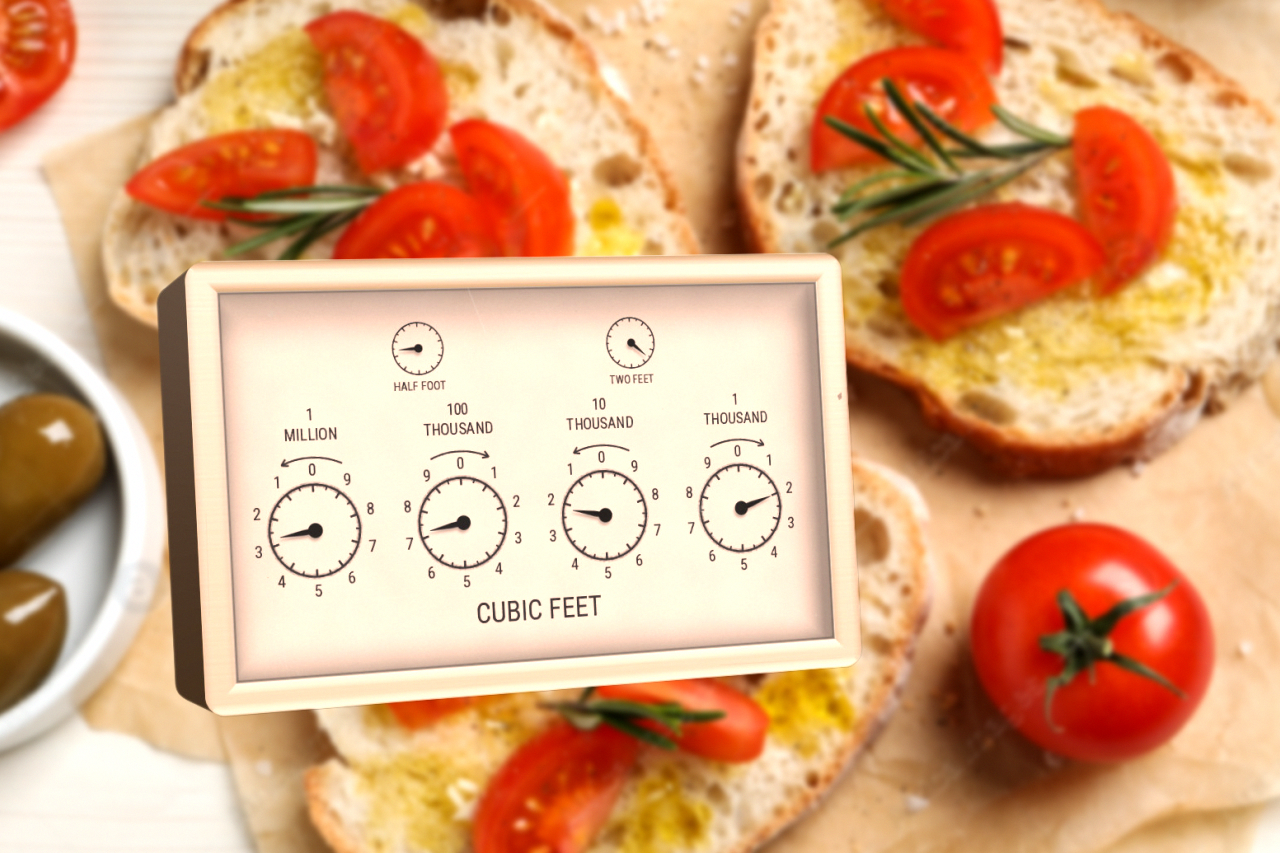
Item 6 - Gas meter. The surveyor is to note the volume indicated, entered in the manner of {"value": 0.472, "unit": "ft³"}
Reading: {"value": 272200, "unit": "ft³"}
